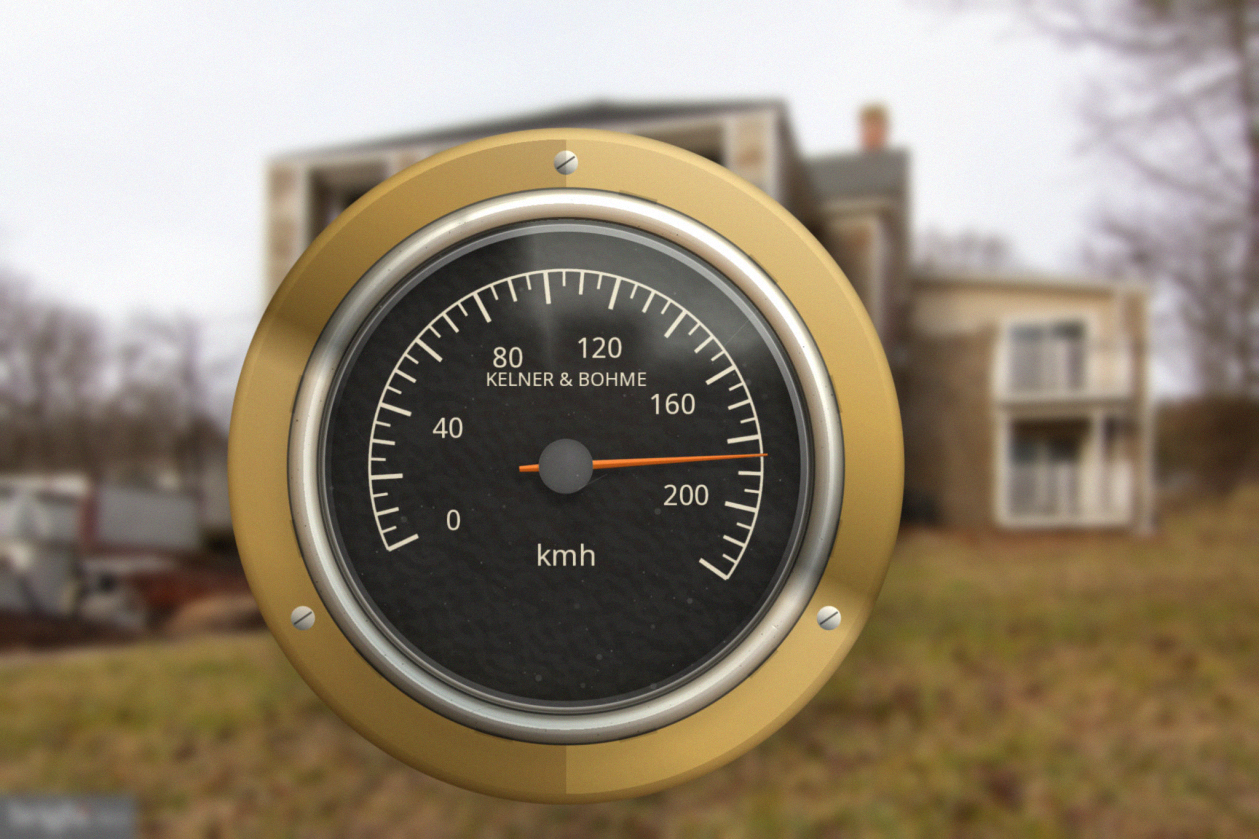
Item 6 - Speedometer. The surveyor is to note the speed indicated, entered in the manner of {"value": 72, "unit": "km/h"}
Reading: {"value": 185, "unit": "km/h"}
